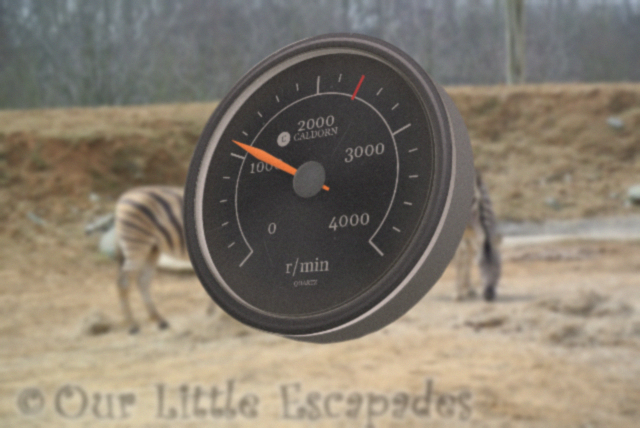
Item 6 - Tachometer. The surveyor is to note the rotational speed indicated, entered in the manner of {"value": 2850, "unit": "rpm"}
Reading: {"value": 1100, "unit": "rpm"}
